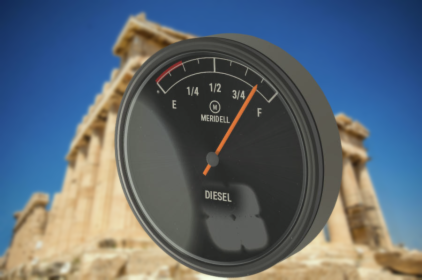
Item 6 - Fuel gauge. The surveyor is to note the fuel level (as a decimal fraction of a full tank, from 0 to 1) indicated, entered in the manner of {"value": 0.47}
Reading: {"value": 0.875}
